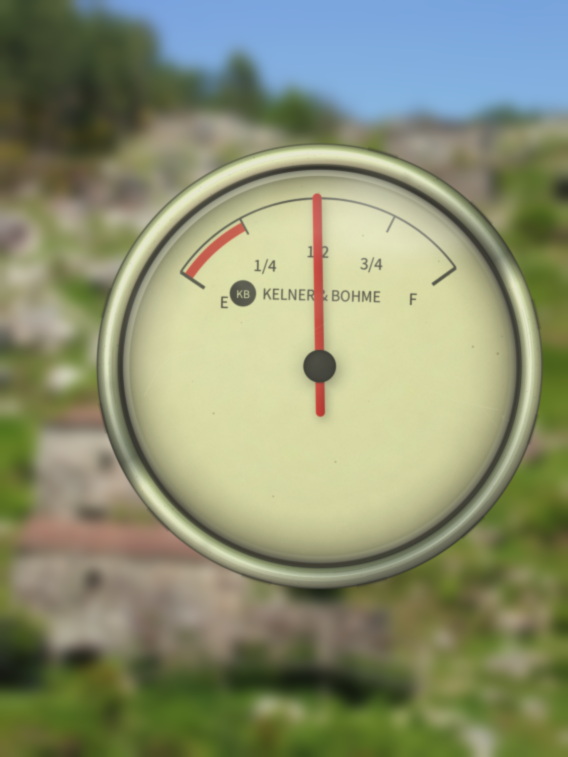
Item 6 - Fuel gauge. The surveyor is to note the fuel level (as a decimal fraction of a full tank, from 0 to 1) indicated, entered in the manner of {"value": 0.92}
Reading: {"value": 0.5}
